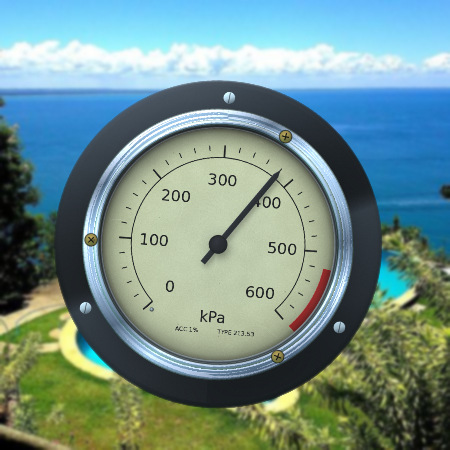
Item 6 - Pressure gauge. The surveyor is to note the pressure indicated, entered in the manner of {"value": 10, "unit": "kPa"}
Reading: {"value": 380, "unit": "kPa"}
